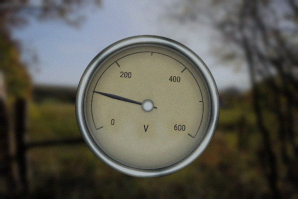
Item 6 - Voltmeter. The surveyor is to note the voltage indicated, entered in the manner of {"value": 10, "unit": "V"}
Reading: {"value": 100, "unit": "V"}
